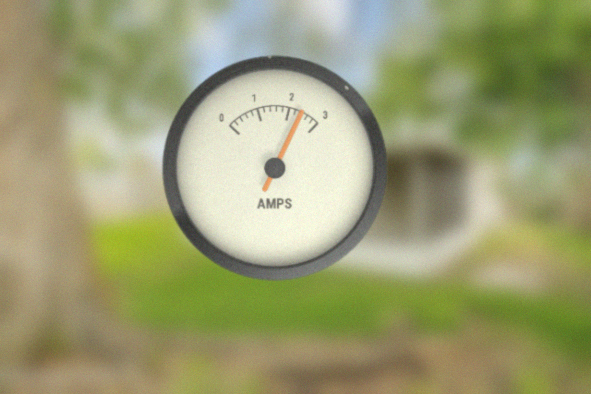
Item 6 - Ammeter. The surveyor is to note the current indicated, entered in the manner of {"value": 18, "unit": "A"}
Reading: {"value": 2.4, "unit": "A"}
